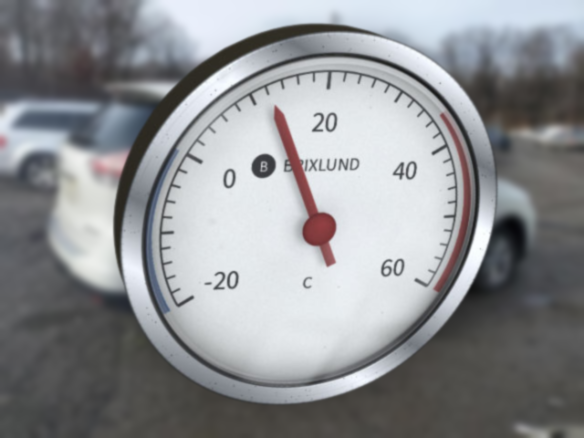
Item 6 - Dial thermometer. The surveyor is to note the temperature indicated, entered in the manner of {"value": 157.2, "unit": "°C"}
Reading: {"value": 12, "unit": "°C"}
